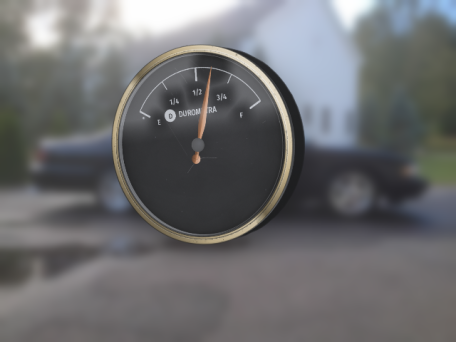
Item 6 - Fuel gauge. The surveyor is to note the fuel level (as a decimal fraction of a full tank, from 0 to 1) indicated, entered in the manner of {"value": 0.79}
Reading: {"value": 0.625}
